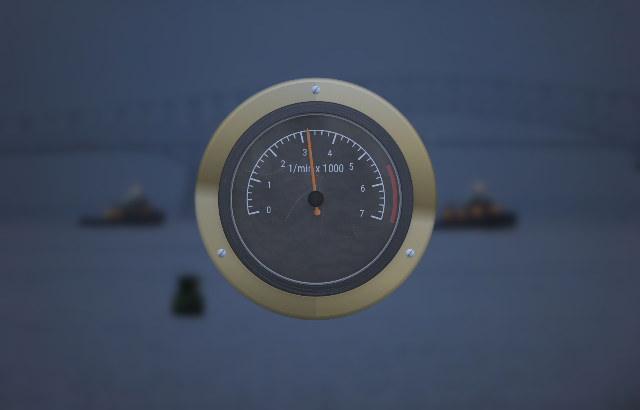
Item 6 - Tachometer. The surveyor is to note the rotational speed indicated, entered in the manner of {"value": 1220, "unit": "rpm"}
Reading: {"value": 3200, "unit": "rpm"}
